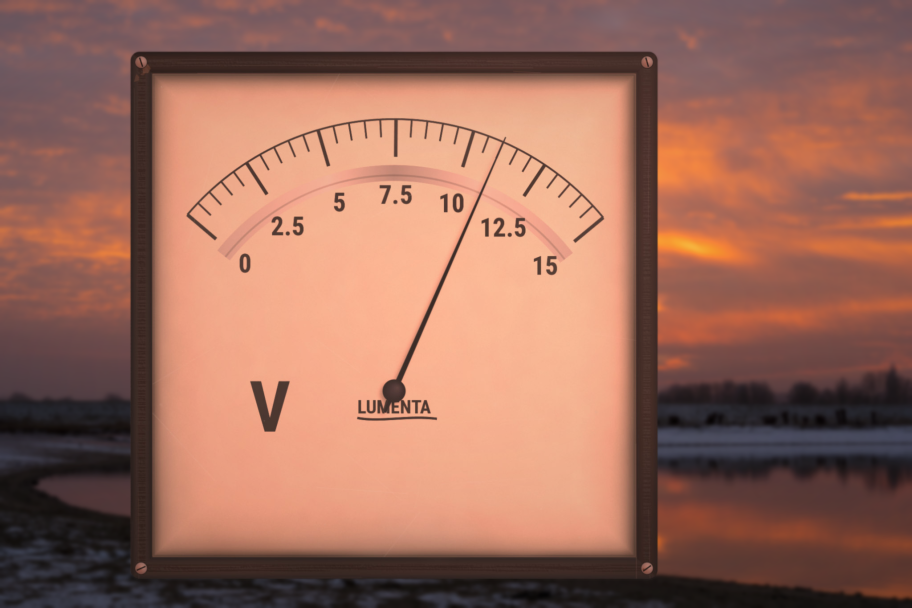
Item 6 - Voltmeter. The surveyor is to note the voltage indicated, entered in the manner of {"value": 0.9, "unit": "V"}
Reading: {"value": 11, "unit": "V"}
